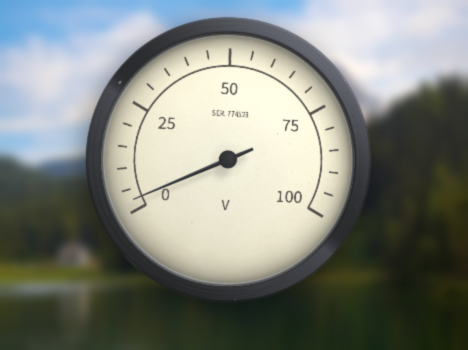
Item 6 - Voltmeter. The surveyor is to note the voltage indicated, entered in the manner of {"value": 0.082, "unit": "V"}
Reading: {"value": 2.5, "unit": "V"}
